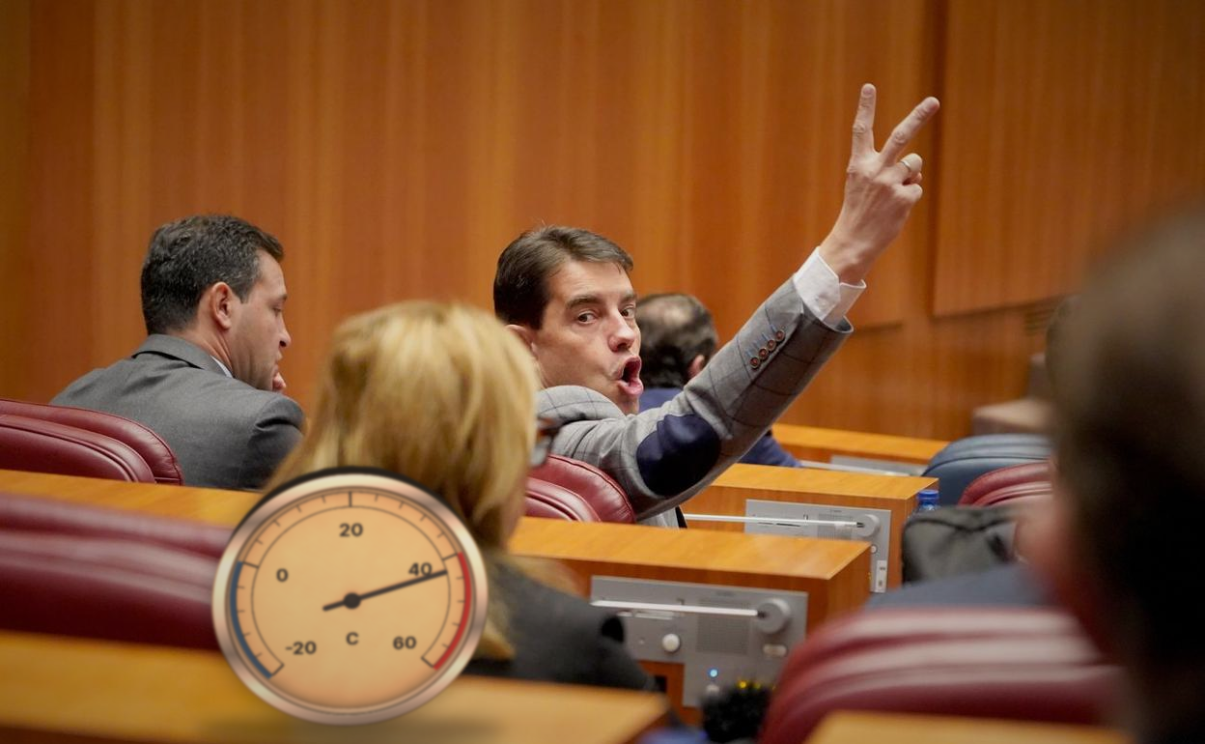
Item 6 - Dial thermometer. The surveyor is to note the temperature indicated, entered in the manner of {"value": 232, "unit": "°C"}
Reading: {"value": 42, "unit": "°C"}
